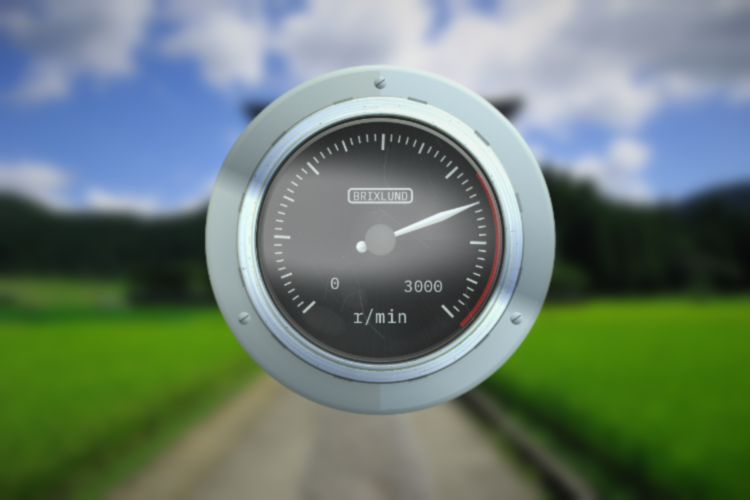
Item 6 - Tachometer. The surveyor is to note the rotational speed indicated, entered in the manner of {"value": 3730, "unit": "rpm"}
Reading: {"value": 2250, "unit": "rpm"}
